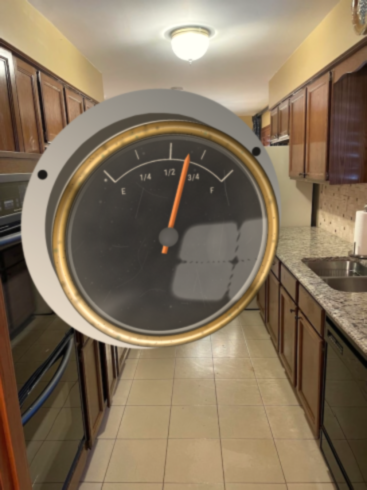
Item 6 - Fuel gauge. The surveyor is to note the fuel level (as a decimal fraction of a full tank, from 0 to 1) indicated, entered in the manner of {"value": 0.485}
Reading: {"value": 0.625}
